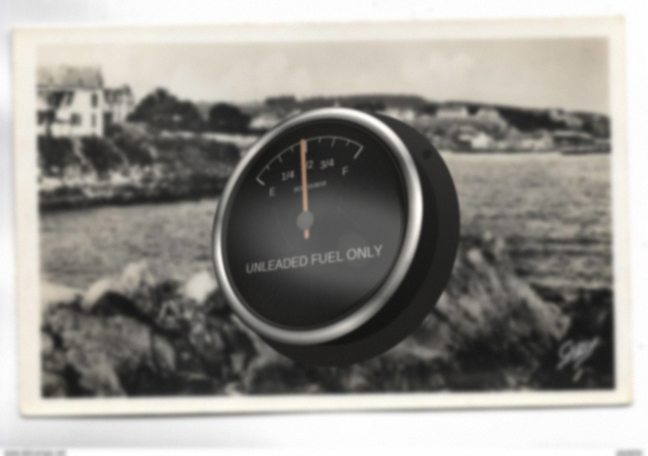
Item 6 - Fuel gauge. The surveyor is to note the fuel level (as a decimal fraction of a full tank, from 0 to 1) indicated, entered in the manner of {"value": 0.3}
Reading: {"value": 0.5}
